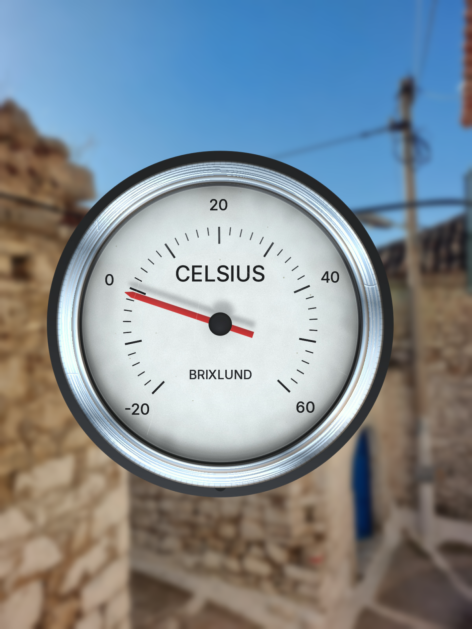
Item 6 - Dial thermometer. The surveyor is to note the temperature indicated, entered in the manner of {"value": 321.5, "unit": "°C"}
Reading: {"value": -1, "unit": "°C"}
